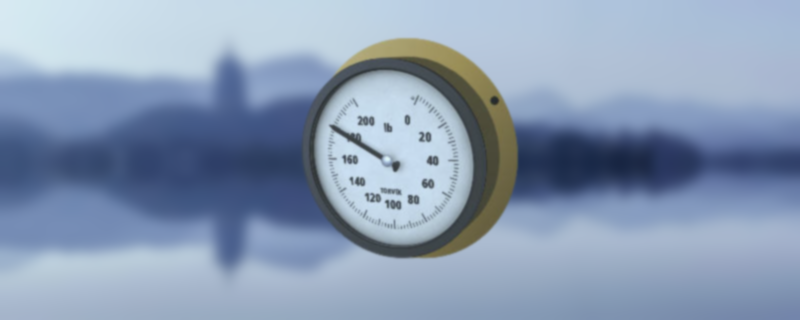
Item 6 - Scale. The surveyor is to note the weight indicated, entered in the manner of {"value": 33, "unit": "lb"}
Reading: {"value": 180, "unit": "lb"}
